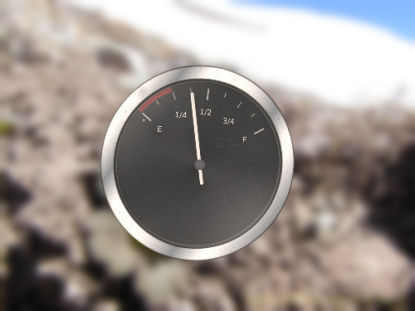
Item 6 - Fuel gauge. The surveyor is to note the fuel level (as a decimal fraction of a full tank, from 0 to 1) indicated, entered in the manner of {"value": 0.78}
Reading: {"value": 0.375}
